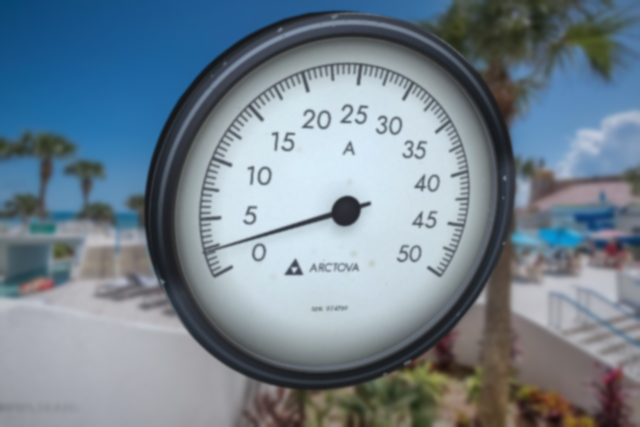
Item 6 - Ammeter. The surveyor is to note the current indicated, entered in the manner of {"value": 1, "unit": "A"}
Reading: {"value": 2.5, "unit": "A"}
